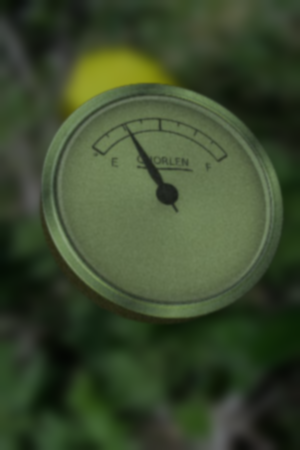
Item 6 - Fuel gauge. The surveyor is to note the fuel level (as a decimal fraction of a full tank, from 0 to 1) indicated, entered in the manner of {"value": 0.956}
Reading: {"value": 0.25}
